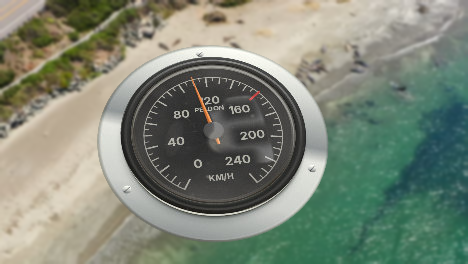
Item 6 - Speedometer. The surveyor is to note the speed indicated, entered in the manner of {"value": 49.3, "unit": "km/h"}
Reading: {"value": 110, "unit": "km/h"}
